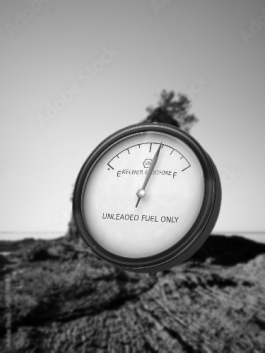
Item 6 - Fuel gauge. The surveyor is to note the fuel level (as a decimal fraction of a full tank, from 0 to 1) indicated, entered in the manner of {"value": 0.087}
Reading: {"value": 0.625}
